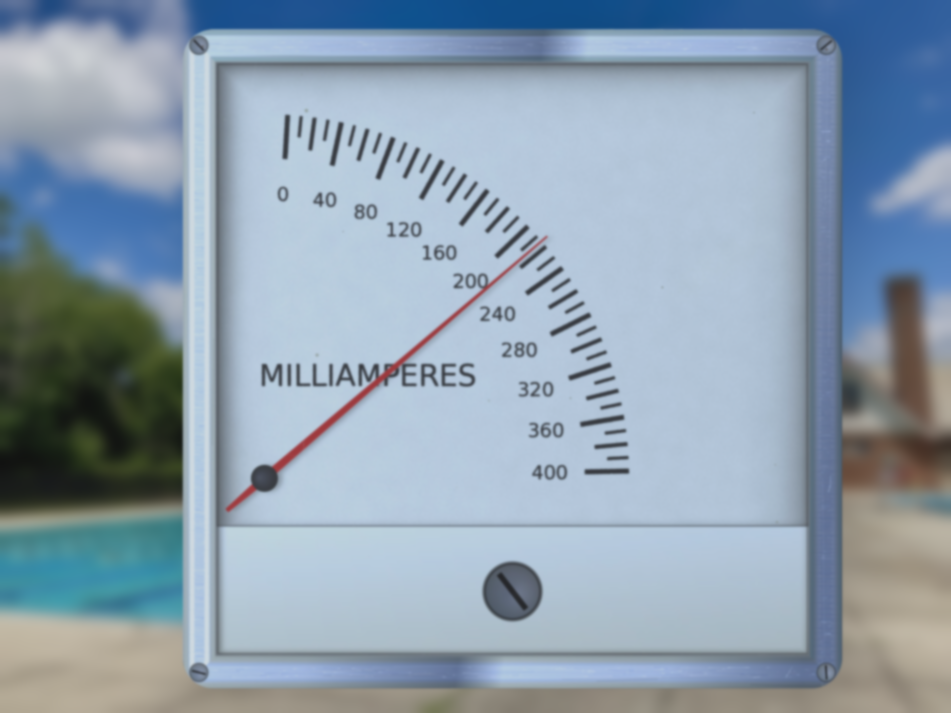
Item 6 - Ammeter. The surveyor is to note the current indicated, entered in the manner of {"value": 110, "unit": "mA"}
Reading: {"value": 215, "unit": "mA"}
